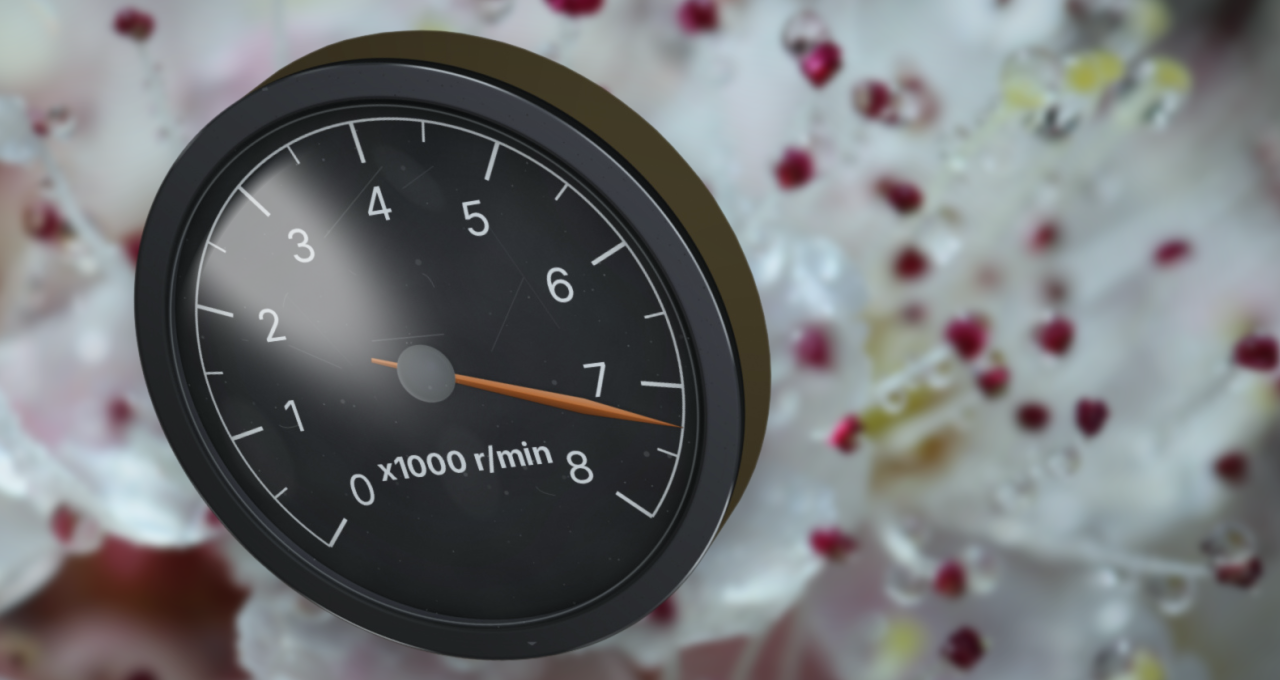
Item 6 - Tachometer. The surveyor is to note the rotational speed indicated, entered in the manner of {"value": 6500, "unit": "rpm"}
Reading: {"value": 7250, "unit": "rpm"}
